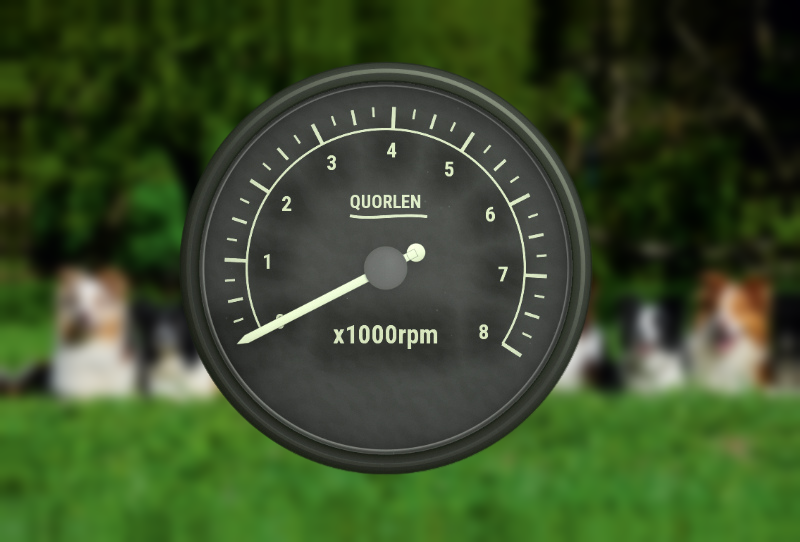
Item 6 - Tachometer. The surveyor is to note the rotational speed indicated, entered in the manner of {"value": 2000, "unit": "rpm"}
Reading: {"value": 0, "unit": "rpm"}
